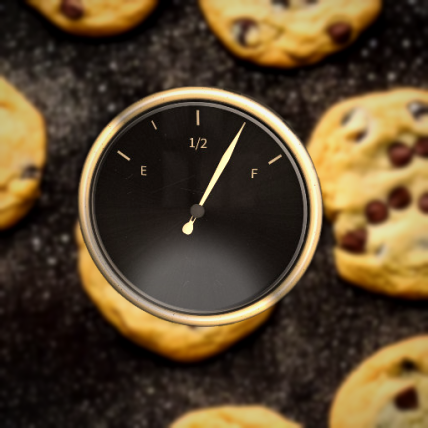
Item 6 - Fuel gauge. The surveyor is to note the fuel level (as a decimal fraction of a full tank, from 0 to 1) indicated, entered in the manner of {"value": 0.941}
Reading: {"value": 0.75}
